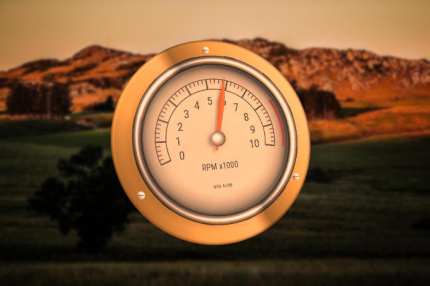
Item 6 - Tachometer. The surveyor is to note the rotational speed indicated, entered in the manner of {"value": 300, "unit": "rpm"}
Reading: {"value": 5800, "unit": "rpm"}
